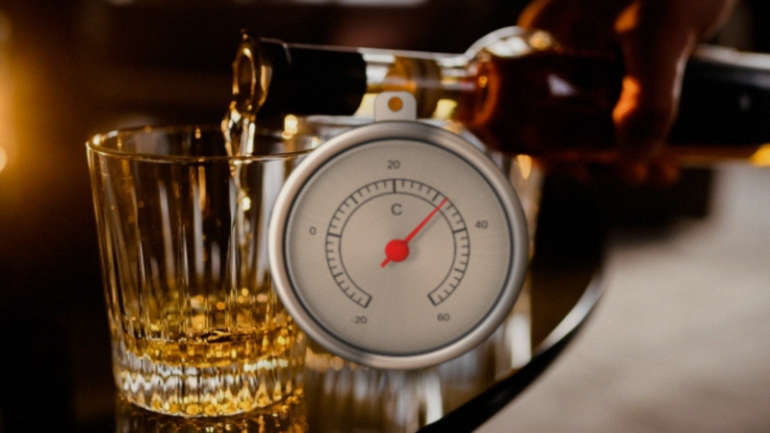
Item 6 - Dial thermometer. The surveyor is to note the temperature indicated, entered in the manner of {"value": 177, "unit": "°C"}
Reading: {"value": 32, "unit": "°C"}
